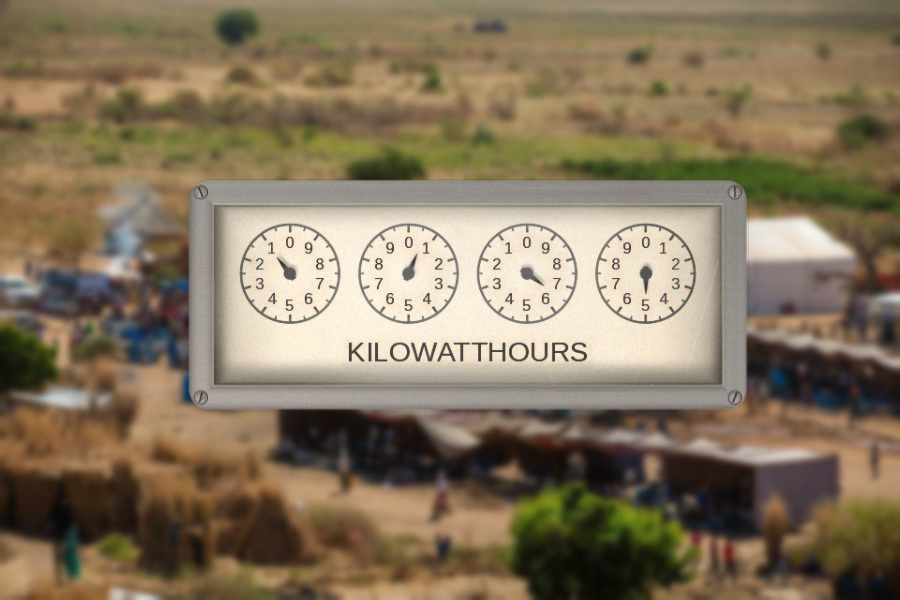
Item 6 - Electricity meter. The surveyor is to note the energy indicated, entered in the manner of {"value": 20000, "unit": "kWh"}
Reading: {"value": 1065, "unit": "kWh"}
